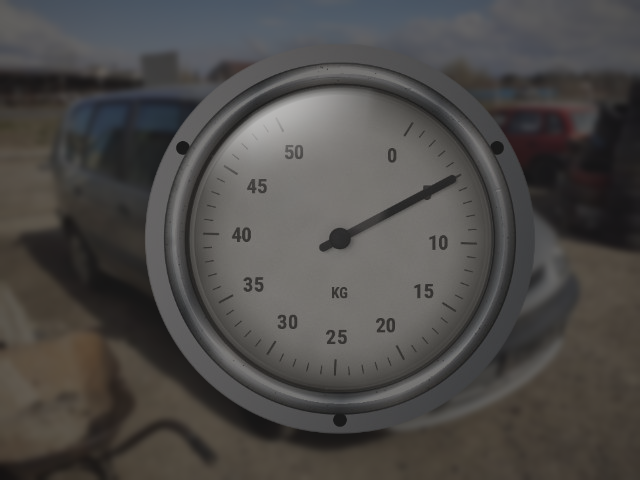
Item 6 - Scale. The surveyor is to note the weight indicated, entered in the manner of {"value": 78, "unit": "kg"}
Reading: {"value": 5, "unit": "kg"}
